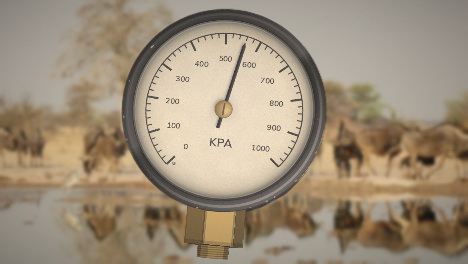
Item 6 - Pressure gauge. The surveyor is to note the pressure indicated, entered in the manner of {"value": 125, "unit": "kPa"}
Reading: {"value": 560, "unit": "kPa"}
